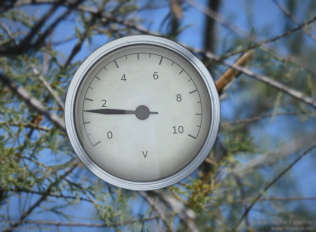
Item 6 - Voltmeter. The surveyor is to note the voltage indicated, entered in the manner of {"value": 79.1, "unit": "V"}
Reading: {"value": 1.5, "unit": "V"}
